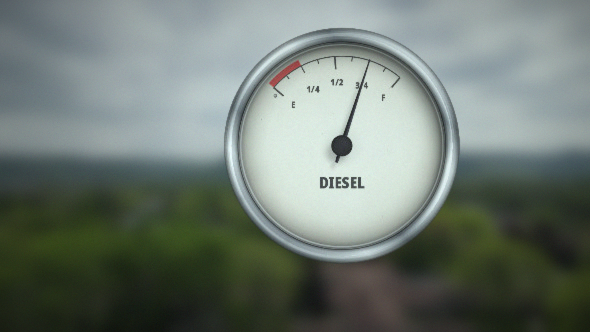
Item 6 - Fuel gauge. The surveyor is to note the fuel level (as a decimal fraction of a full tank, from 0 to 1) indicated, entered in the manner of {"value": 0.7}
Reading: {"value": 0.75}
